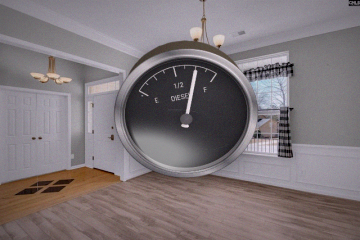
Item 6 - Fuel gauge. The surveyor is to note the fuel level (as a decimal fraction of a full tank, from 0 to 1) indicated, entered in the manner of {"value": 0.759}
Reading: {"value": 0.75}
